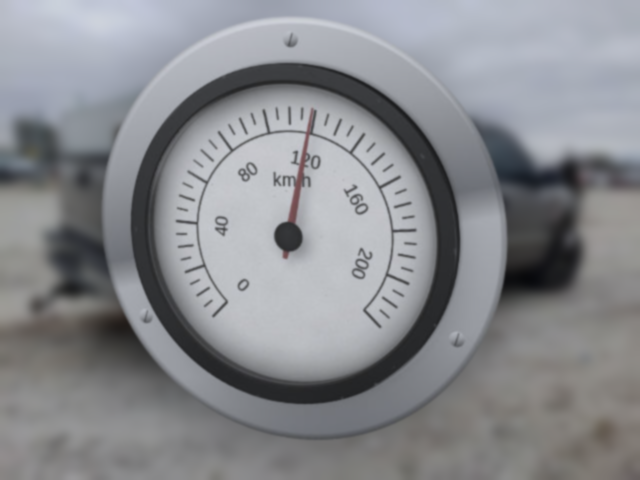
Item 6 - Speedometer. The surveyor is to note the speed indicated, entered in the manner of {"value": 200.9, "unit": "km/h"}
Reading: {"value": 120, "unit": "km/h"}
